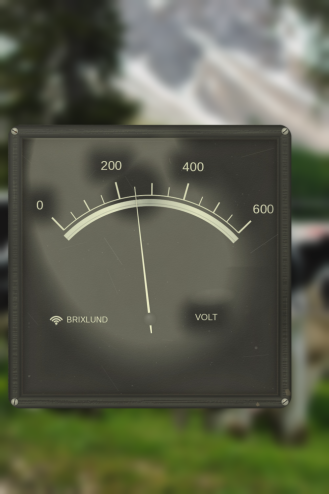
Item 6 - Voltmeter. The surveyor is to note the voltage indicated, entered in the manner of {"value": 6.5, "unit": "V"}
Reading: {"value": 250, "unit": "V"}
